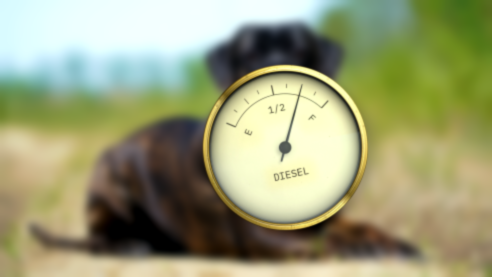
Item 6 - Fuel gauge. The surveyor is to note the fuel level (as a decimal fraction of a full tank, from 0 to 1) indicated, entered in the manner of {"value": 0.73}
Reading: {"value": 0.75}
